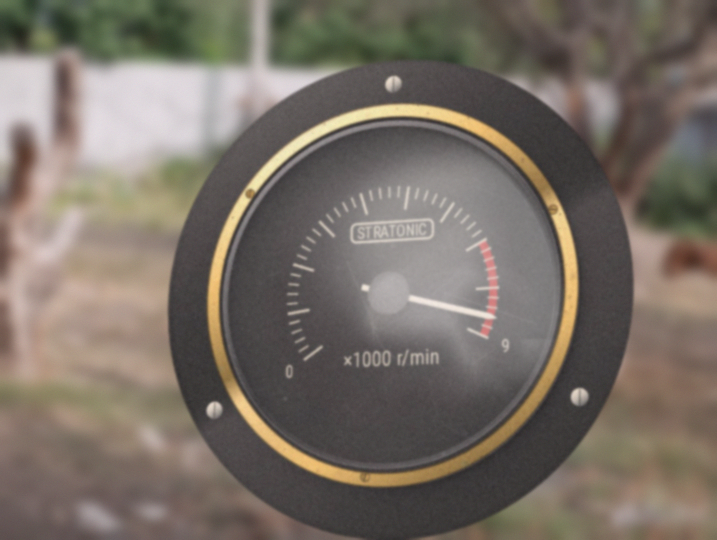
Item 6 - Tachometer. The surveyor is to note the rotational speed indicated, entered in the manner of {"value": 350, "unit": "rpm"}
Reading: {"value": 8600, "unit": "rpm"}
